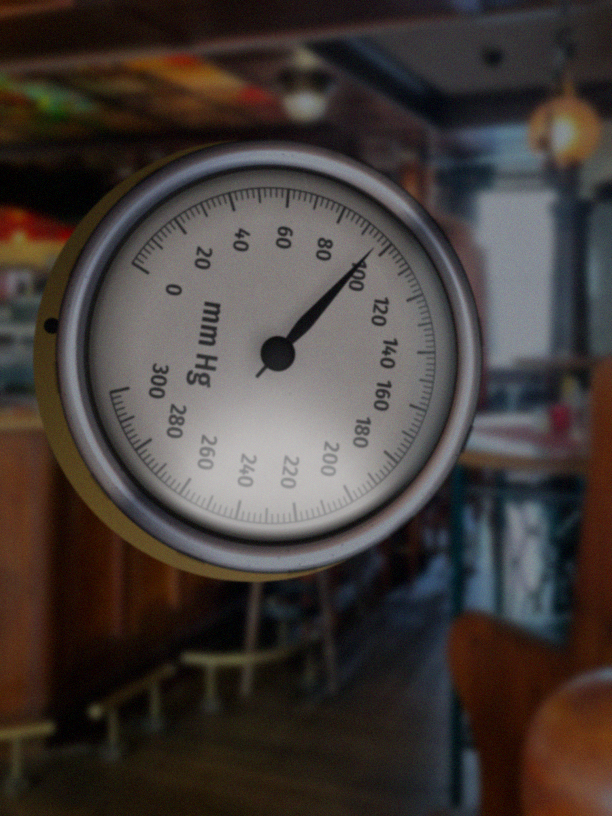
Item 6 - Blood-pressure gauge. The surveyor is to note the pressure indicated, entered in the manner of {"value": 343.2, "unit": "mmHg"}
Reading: {"value": 96, "unit": "mmHg"}
